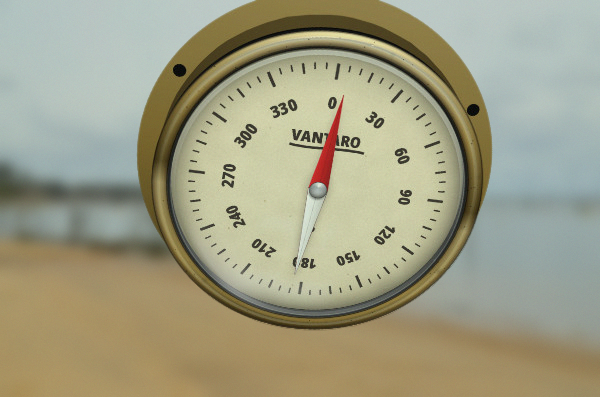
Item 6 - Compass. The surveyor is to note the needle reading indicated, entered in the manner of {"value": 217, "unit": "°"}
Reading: {"value": 5, "unit": "°"}
